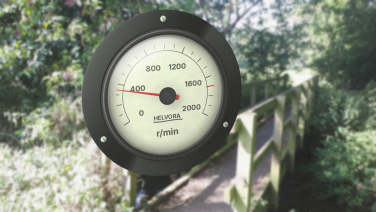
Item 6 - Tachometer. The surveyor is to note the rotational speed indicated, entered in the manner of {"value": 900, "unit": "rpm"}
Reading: {"value": 350, "unit": "rpm"}
